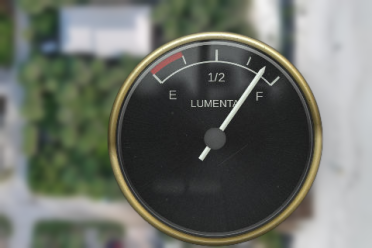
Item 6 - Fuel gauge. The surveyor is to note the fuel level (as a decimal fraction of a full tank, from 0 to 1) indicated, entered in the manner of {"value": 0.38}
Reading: {"value": 0.875}
